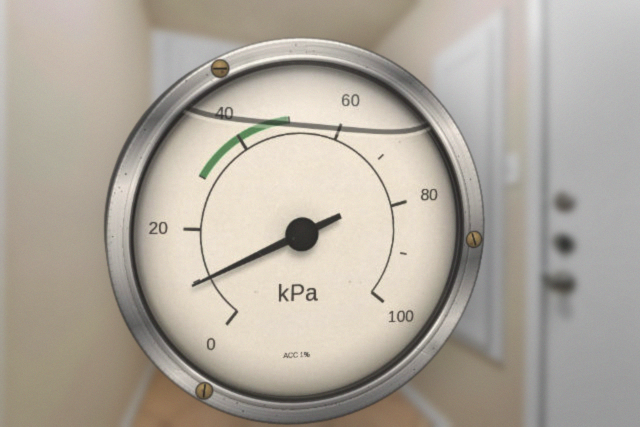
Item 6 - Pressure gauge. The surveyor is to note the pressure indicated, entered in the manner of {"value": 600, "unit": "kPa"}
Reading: {"value": 10, "unit": "kPa"}
